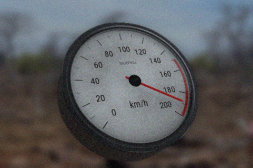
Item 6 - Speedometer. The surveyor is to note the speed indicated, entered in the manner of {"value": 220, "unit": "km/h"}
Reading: {"value": 190, "unit": "km/h"}
